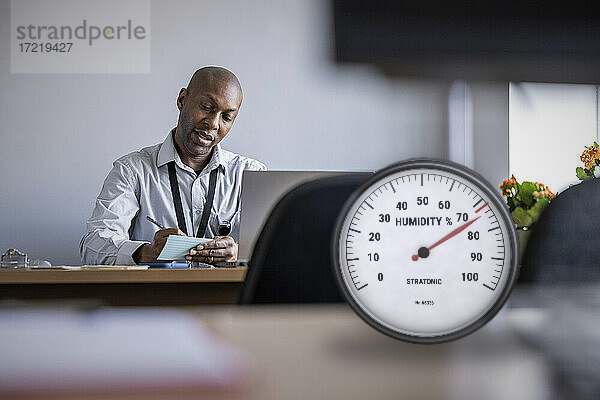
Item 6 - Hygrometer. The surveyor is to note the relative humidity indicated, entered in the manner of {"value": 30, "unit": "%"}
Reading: {"value": 74, "unit": "%"}
